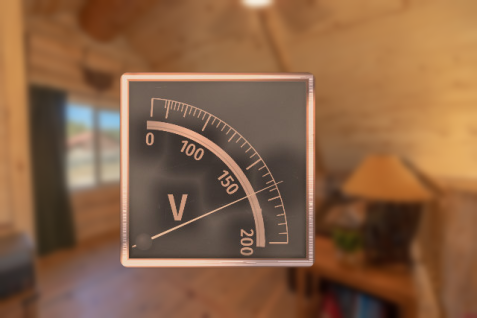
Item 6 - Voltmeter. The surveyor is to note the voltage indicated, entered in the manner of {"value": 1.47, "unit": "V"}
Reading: {"value": 167.5, "unit": "V"}
